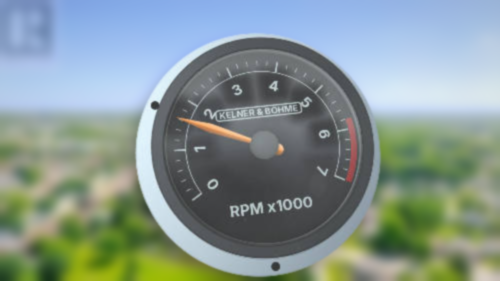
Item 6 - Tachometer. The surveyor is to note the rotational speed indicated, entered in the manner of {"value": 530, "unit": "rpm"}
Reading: {"value": 1600, "unit": "rpm"}
